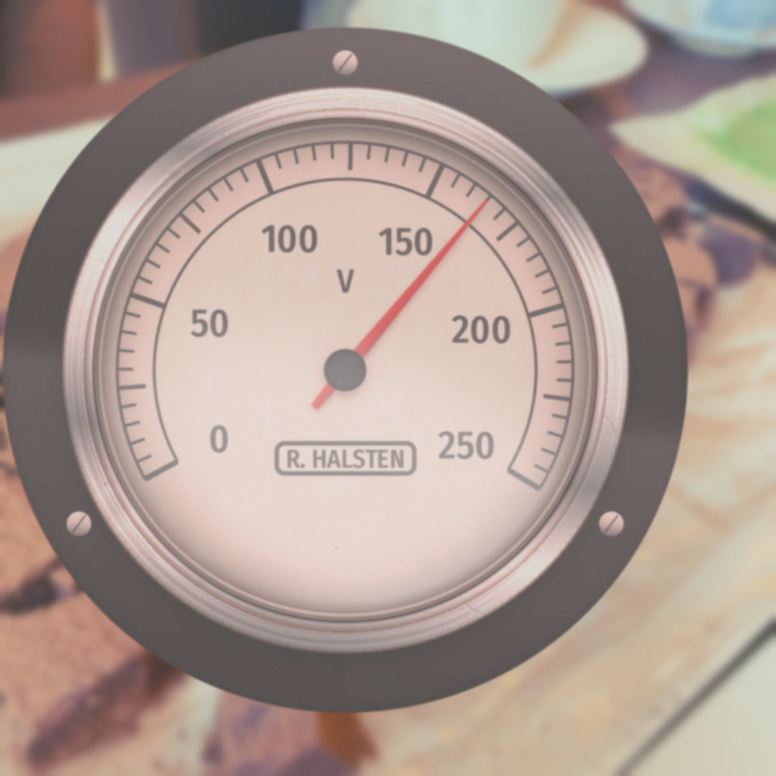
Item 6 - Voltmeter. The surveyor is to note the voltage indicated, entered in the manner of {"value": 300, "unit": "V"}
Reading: {"value": 165, "unit": "V"}
